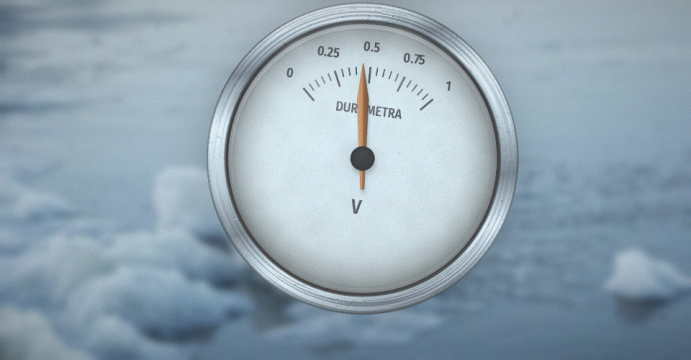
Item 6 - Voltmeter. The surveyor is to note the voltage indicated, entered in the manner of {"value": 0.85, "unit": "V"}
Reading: {"value": 0.45, "unit": "V"}
